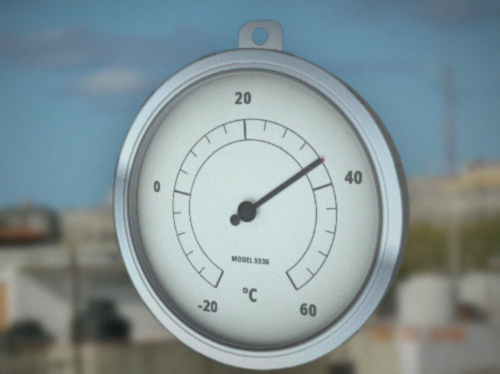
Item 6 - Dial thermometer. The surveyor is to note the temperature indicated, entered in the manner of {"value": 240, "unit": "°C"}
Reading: {"value": 36, "unit": "°C"}
